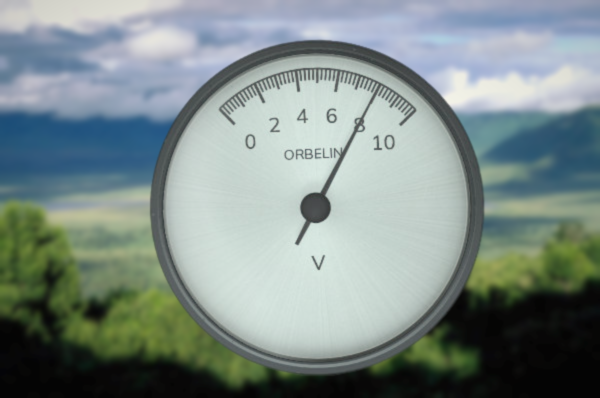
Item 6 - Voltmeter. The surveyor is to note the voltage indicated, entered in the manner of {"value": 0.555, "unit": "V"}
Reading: {"value": 8, "unit": "V"}
